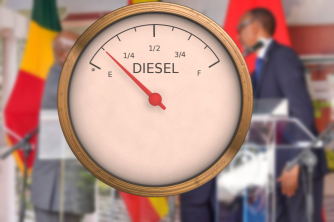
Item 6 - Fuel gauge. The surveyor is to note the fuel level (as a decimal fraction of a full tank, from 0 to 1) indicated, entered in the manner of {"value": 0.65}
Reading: {"value": 0.125}
